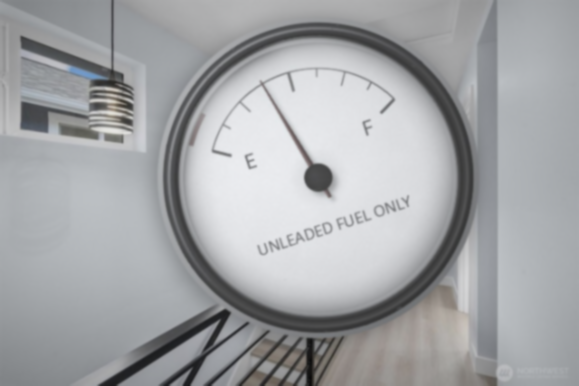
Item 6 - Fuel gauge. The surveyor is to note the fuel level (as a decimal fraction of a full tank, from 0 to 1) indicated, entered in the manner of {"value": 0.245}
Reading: {"value": 0.375}
